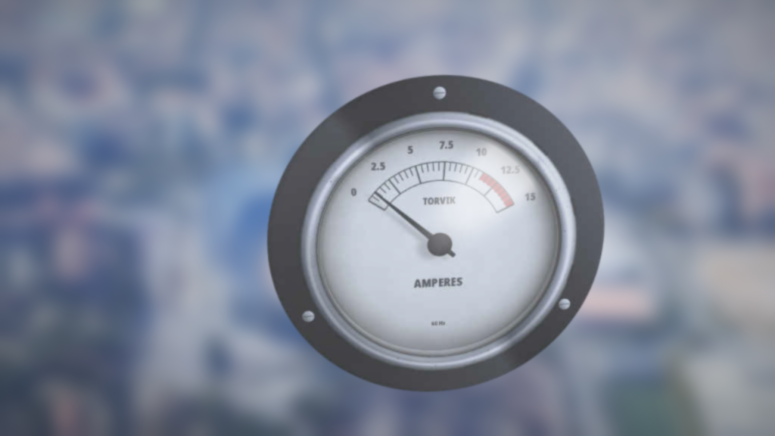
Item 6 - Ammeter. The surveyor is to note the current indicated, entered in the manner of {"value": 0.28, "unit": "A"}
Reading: {"value": 1, "unit": "A"}
